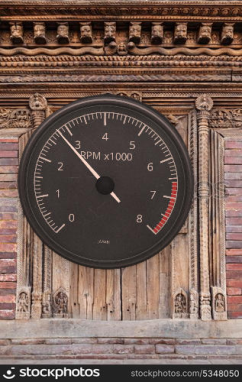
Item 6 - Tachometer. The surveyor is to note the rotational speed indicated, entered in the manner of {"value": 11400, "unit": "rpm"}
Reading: {"value": 2800, "unit": "rpm"}
